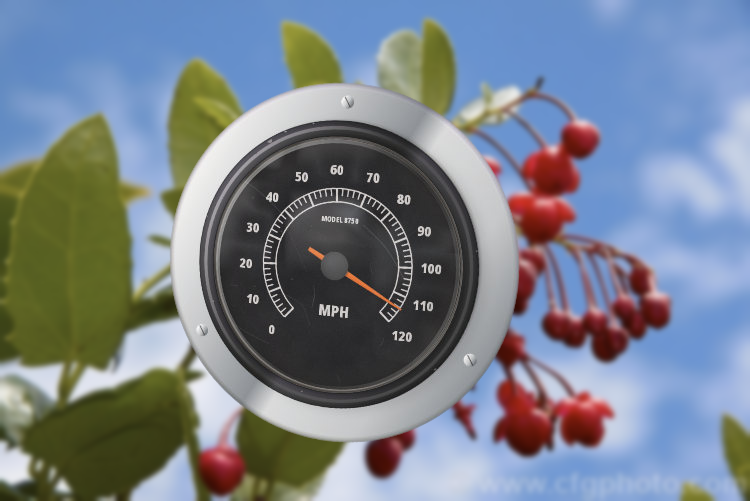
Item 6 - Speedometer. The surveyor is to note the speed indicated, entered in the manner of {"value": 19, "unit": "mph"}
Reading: {"value": 114, "unit": "mph"}
